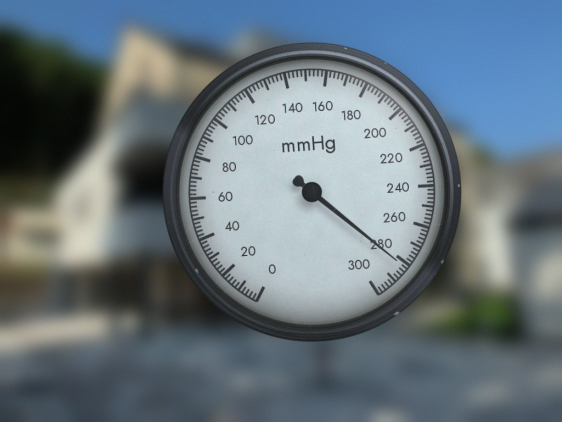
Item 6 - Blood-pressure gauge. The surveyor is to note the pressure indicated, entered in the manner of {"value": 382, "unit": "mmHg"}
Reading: {"value": 282, "unit": "mmHg"}
